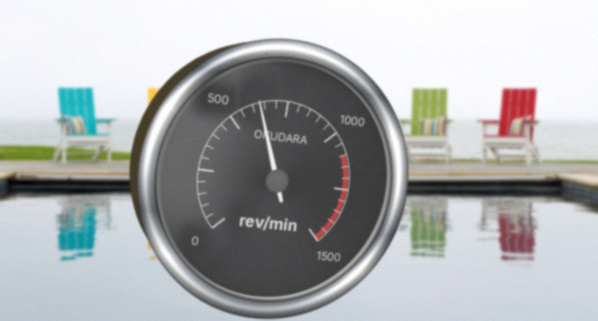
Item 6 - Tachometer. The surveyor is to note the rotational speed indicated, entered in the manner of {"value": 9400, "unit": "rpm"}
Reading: {"value": 625, "unit": "rpm"}
